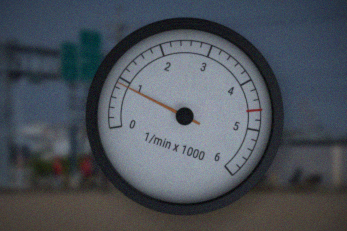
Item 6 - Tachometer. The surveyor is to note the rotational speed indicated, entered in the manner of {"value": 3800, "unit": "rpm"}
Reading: {"value": 900, "unit": "rpm"}
